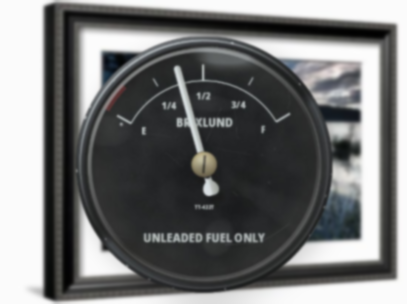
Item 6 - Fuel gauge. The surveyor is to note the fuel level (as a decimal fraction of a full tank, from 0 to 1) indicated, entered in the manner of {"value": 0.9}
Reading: {"value": 0.375}
